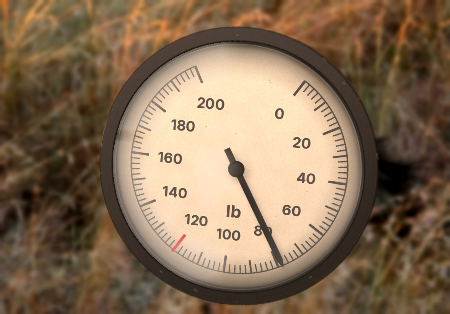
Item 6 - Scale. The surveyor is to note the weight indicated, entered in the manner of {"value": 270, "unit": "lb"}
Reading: {"value": 78, "unit": "lb"}
